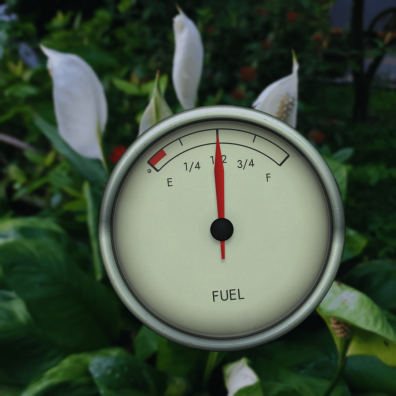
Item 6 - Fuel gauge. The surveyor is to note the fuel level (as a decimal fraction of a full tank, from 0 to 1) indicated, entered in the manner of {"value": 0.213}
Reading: {"value": 0.5}
